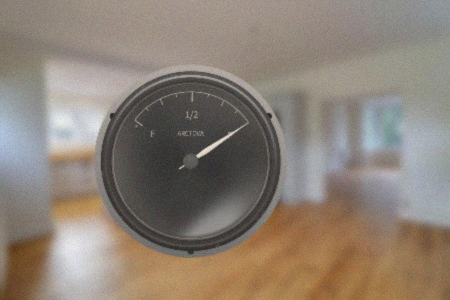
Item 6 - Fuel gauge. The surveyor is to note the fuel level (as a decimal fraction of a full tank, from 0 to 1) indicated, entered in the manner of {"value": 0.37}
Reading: {"value": 1}
